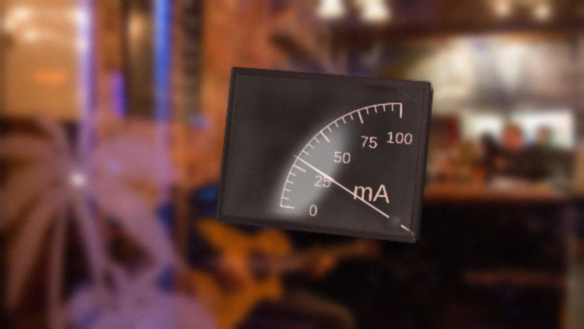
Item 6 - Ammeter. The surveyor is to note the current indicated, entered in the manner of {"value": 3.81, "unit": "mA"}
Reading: {"value": 30, "unit": "mA"}
